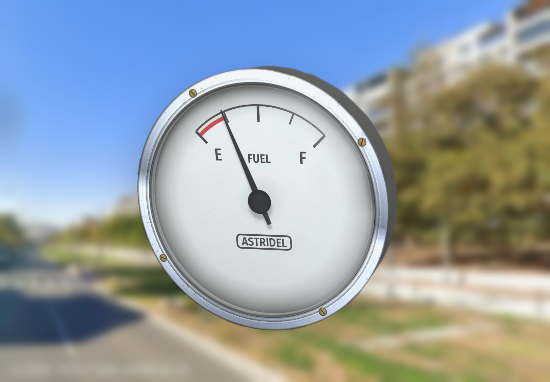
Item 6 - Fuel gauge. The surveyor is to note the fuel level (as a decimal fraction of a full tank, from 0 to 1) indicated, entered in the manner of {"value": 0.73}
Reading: {"value": 0.25}
